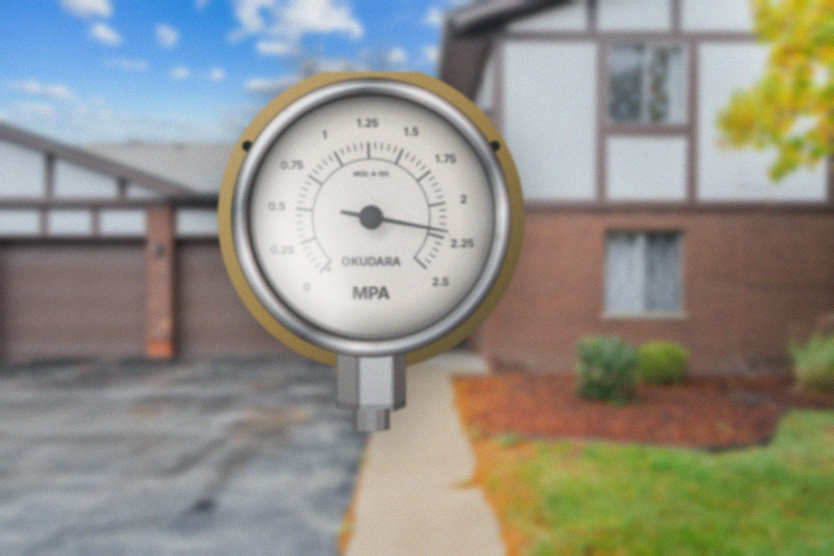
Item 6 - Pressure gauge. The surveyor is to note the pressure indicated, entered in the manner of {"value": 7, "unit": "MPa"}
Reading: {"value": 2.2, "unit": "MPa"}
